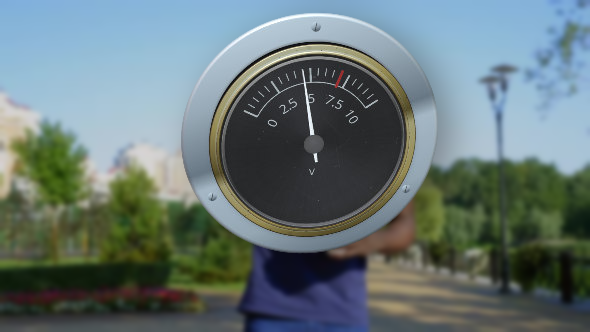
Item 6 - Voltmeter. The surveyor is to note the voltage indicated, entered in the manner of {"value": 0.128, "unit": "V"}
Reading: {"value": 4.5, "unit": "V"}
